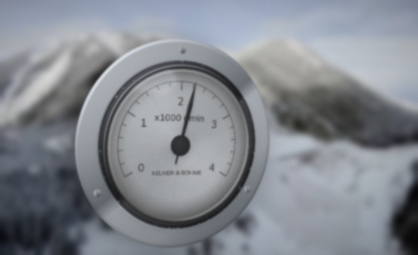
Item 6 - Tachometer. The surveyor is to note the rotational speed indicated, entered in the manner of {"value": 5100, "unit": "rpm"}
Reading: {"value": 2200, "unit": "rpm"}
